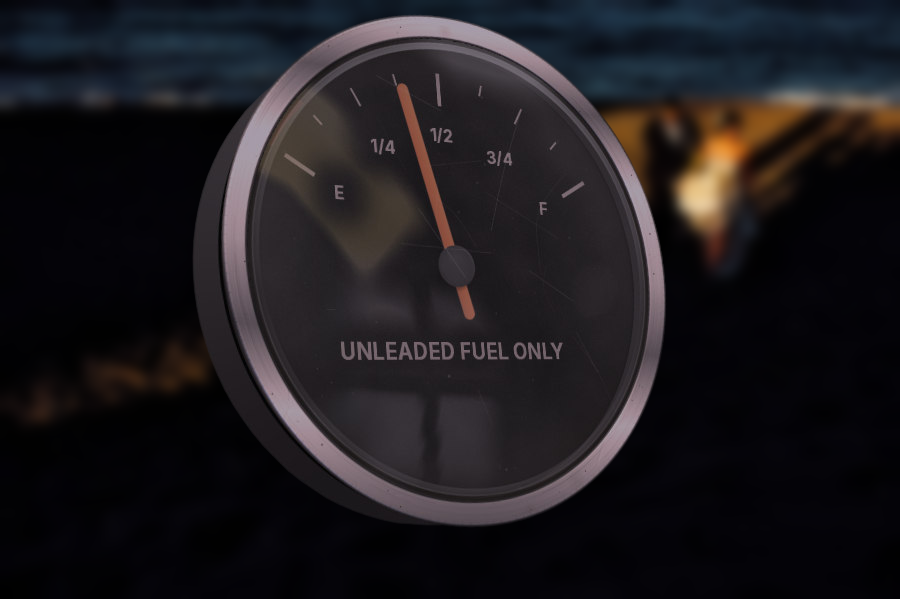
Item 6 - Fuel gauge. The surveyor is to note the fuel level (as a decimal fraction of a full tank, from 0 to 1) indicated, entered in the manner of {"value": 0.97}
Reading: {"value": 0.375}
